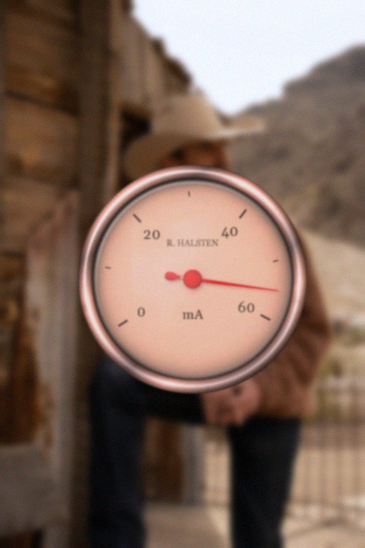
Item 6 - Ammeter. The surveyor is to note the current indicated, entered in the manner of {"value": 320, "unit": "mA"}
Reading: {"value": 55, "unit": "mA"}
